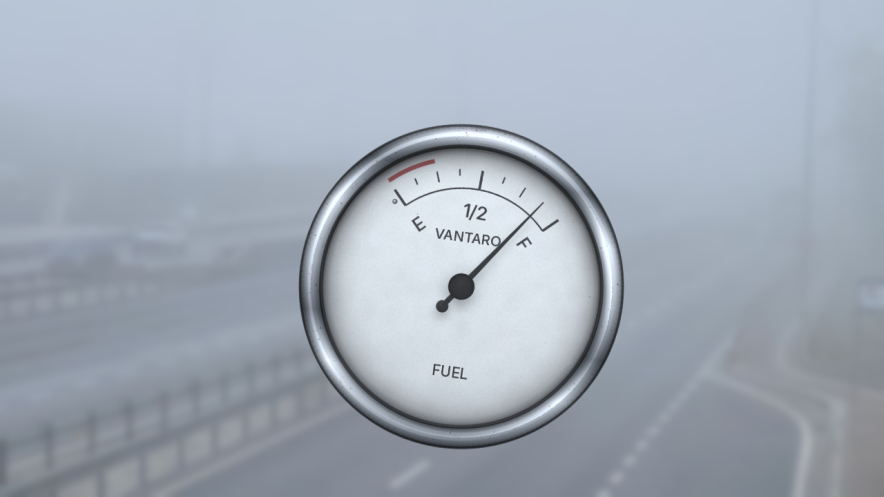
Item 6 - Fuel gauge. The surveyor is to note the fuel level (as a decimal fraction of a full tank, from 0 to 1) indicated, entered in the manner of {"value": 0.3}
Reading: {"value": 0.875}
